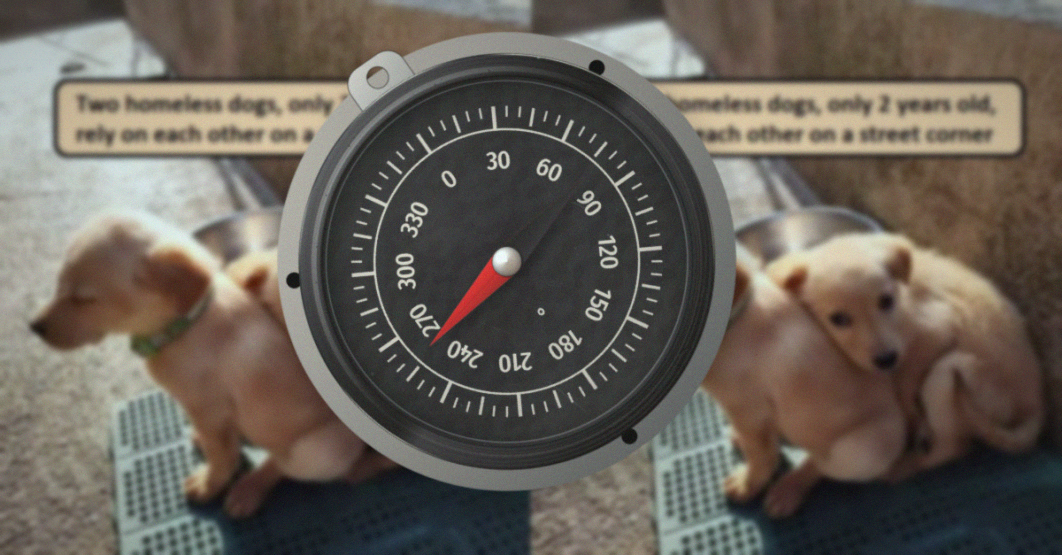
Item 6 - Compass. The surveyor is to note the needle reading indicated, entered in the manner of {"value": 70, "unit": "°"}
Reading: {"value": 257.5, "unit": "°"}
